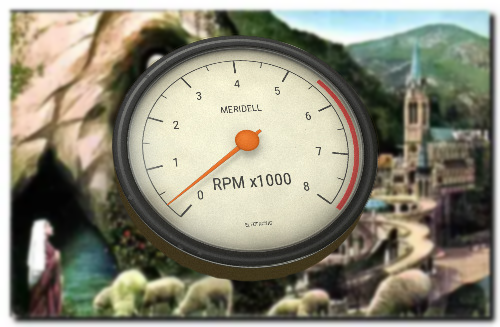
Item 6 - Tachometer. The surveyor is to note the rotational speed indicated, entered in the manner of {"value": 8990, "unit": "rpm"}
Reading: {"value": 250, "unit": "rpm"}
